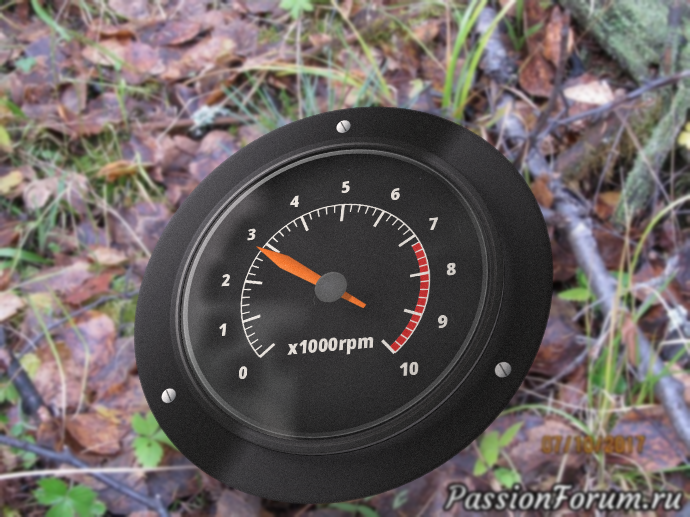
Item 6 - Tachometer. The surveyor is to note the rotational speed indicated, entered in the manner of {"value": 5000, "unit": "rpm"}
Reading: {"value": 2800, "unit": "rpm"}
